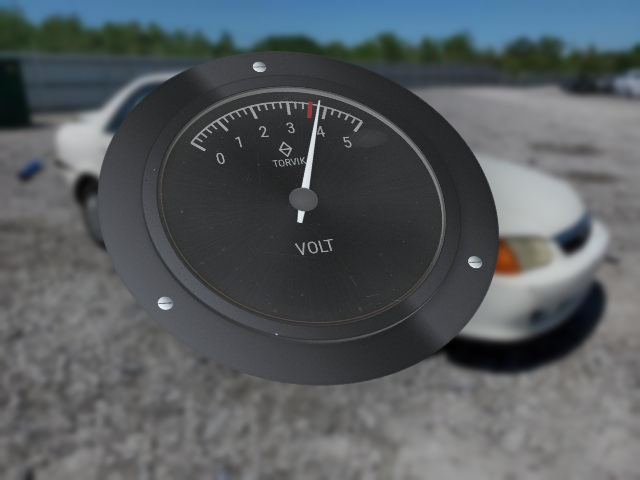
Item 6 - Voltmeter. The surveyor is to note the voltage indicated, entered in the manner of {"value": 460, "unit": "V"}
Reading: {"value": 3.8, "unit": "V"}
